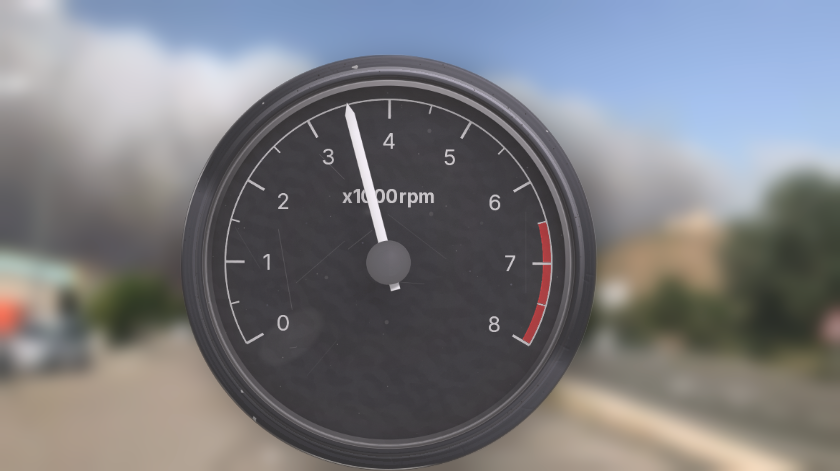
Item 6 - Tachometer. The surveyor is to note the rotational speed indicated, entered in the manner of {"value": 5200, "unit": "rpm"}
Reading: {"value": 3500, "unit": "rpm"}
